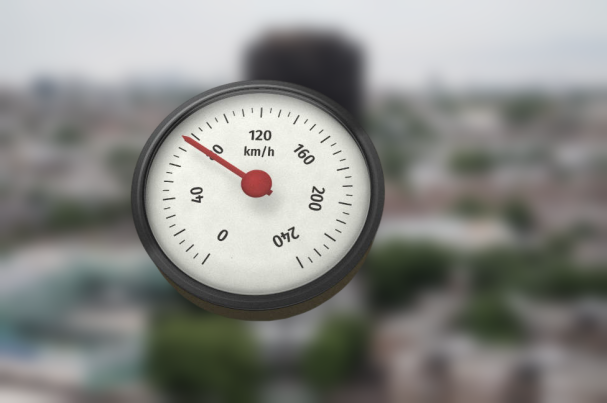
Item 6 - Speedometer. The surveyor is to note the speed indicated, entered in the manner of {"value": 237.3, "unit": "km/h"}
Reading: {"value": 75, "unit": "km/h"}
